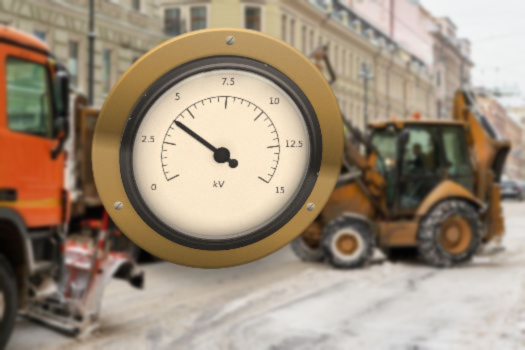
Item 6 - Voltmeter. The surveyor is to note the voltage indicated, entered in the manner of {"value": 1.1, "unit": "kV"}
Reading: {"value": 4, "unit": "kV"}
